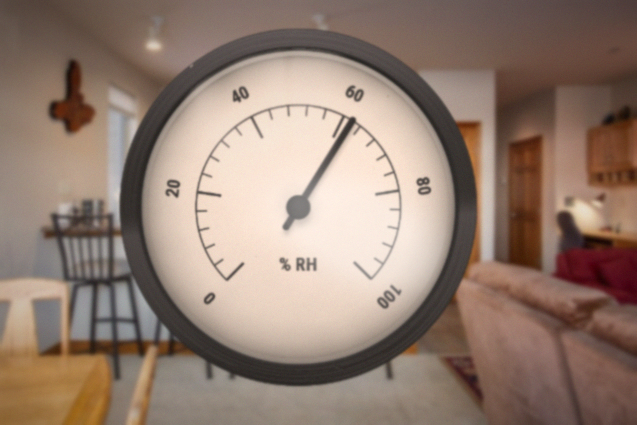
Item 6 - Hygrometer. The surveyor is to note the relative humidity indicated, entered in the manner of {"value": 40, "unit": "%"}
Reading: {"value": 62, "unit": "%"}
